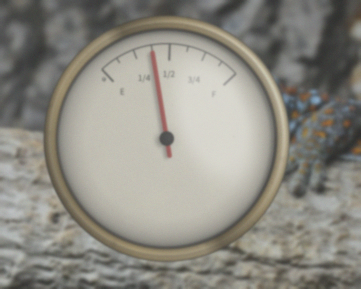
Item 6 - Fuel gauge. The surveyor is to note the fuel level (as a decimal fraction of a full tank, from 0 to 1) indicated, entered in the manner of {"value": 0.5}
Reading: {"value": 0.375}
